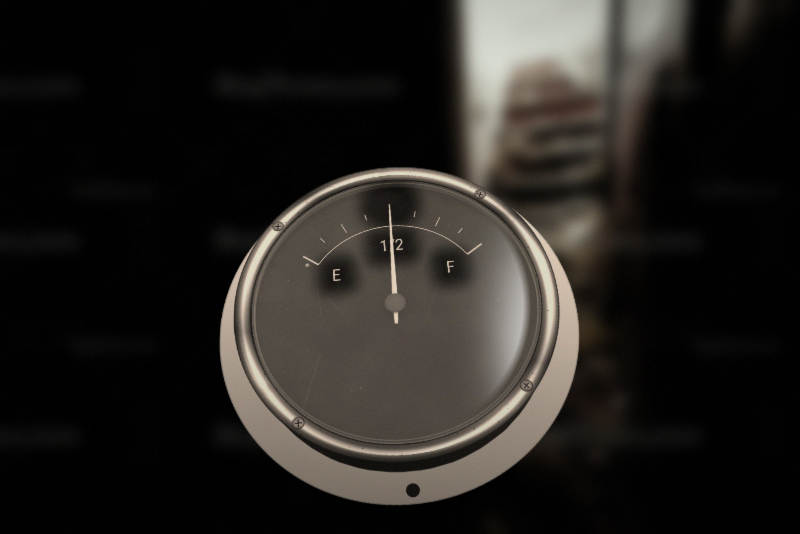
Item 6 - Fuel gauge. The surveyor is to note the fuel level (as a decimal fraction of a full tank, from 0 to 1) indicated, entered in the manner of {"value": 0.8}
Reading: {"value": 0.5}
